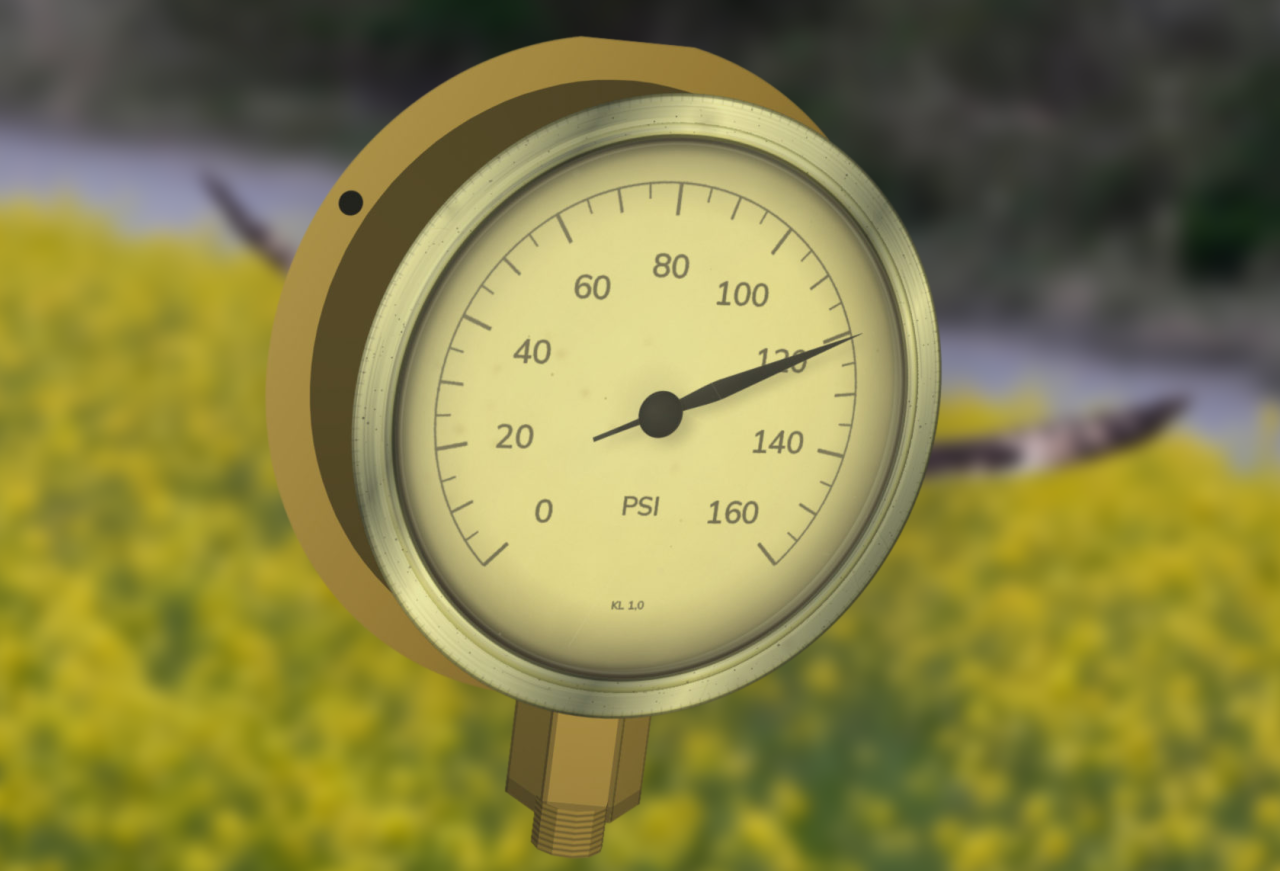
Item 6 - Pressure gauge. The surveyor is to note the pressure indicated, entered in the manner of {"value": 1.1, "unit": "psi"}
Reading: {"value": 120, "unit": "psi"}
